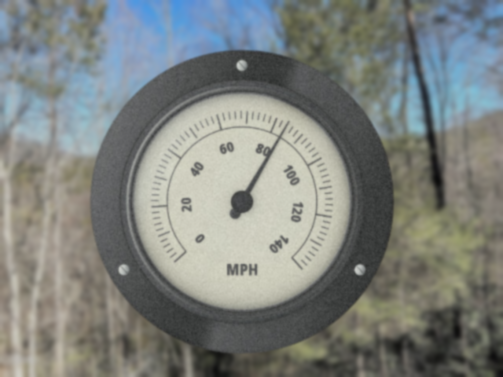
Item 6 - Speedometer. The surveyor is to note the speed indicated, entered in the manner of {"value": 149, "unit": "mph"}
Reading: {"value": 84, "unit": "mph"}
